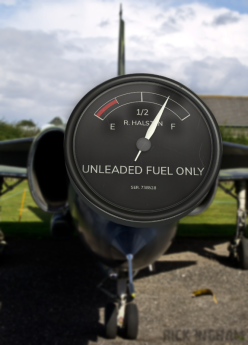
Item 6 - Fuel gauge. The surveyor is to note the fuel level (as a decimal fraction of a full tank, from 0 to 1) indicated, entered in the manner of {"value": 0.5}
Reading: {"value": 0.75}
